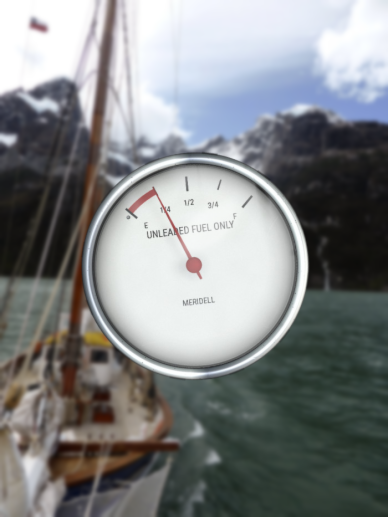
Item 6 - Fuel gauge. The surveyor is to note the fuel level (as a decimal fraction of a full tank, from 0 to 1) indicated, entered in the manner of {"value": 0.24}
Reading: {"value": 0.25}
